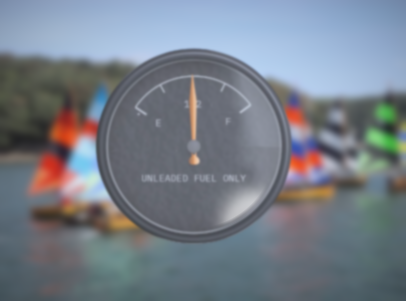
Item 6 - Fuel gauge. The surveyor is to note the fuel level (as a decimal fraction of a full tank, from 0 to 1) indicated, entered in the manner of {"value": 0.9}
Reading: {"value": 0.5}
